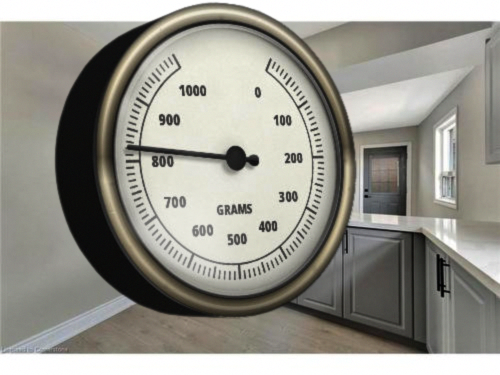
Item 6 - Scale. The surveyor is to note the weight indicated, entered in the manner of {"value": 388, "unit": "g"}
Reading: {"value": 820, "unit": "g"}
